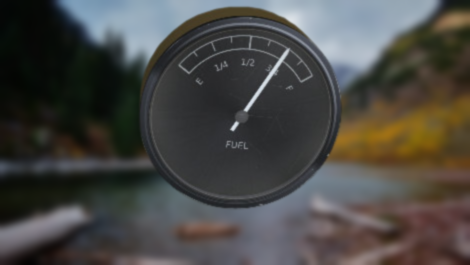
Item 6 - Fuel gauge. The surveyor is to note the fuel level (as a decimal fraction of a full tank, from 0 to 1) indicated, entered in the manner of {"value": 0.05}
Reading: {"value": 0.75}
